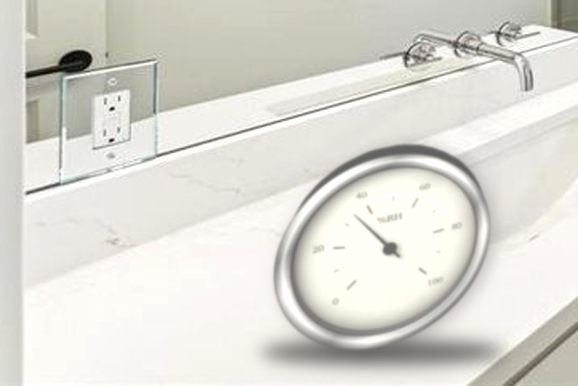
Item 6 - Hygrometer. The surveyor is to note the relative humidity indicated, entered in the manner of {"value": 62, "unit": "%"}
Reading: {"value": 35, "unit": "%"}
